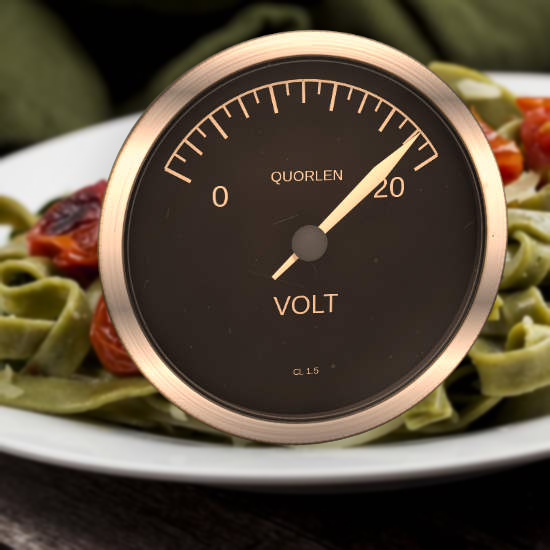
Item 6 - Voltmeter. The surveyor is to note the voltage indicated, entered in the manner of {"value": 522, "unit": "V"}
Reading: {"value": 18, "unit": "V"}
